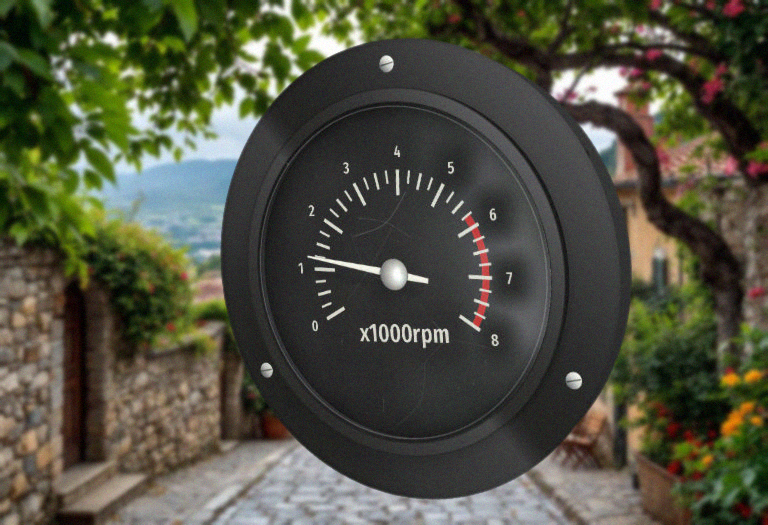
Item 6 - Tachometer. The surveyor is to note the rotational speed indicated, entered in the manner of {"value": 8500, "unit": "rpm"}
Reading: {"value": 1250, "unit": "rpm"}
